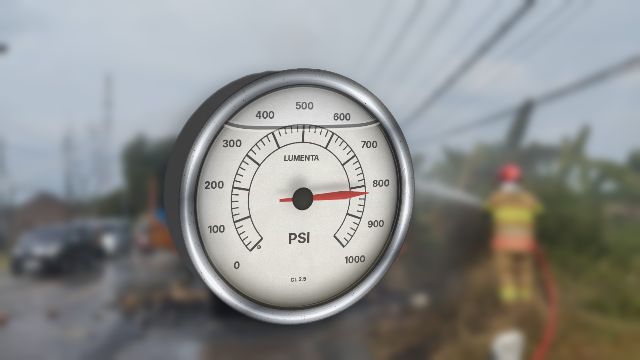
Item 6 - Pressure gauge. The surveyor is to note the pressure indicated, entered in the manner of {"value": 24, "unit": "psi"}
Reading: {"value": 820, "unit": "psi"}
